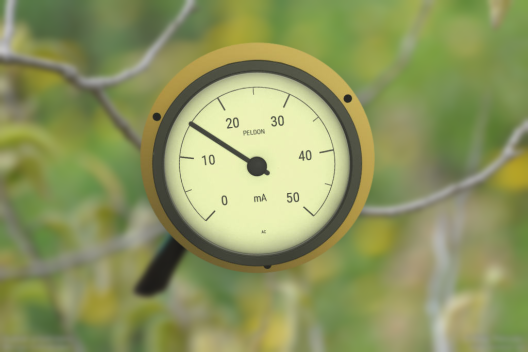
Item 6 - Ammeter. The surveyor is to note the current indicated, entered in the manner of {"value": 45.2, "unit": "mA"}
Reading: {"value": 15, "unit": "mA"}
